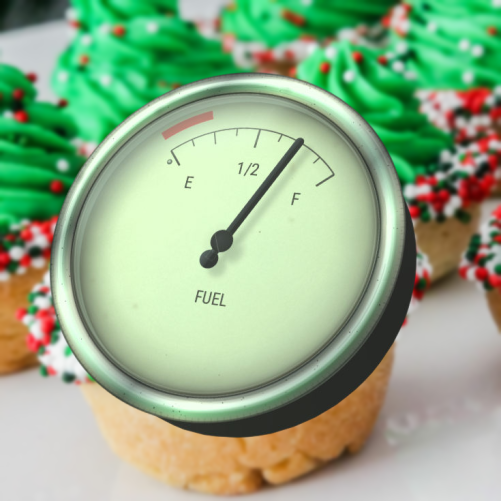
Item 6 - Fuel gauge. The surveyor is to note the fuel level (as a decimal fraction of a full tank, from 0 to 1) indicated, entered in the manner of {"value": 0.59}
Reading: {"value": 0.75}
